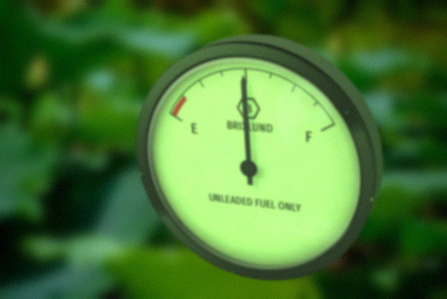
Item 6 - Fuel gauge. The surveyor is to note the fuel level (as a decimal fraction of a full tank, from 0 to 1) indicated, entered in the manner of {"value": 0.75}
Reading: {"value": 0.5}
